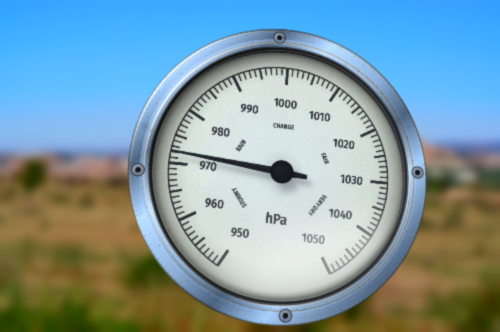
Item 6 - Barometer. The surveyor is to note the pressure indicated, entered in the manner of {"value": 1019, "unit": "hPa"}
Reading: {"value": 972, "unit": "hPa"}
